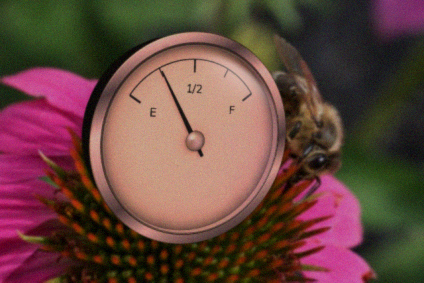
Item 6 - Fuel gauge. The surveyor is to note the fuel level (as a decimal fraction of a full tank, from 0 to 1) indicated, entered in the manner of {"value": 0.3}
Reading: {"value": 0.25}
